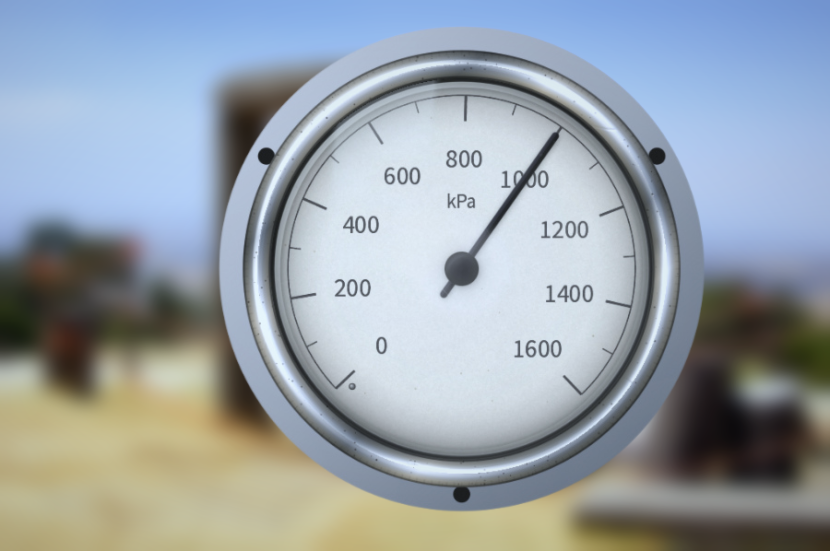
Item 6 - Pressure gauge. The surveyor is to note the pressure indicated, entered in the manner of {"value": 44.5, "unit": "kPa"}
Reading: {"value": 1000, "unit": "kPa"}
